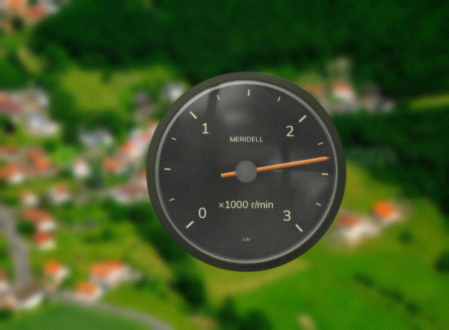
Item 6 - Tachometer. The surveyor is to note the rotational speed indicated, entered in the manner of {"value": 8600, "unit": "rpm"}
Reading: {"value": 2375, "unit": "rpm"}
